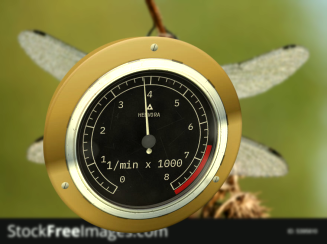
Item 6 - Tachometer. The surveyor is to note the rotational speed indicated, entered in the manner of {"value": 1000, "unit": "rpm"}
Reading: {"value": 3800, "unit": "rpm"}
